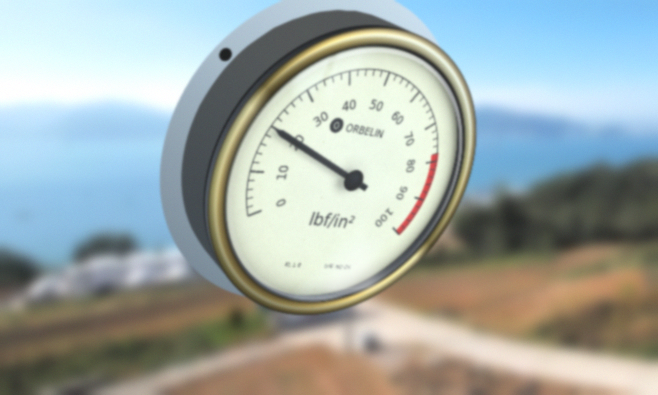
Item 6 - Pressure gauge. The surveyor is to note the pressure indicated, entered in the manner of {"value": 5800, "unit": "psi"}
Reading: {"value": 20, "unit": "psi"}
